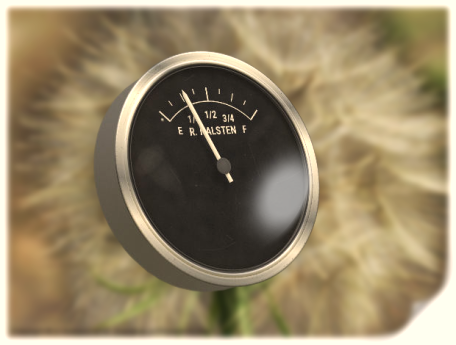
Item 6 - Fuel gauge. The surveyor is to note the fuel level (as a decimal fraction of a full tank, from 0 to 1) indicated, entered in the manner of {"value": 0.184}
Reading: {"value": 0.25}
